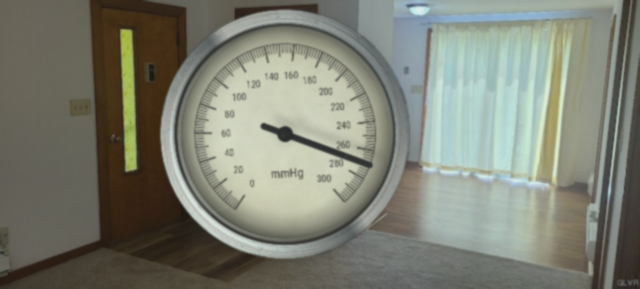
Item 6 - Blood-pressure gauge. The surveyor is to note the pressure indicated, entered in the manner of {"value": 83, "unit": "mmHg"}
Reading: {"value": 270, "unit": "mmHg"}
